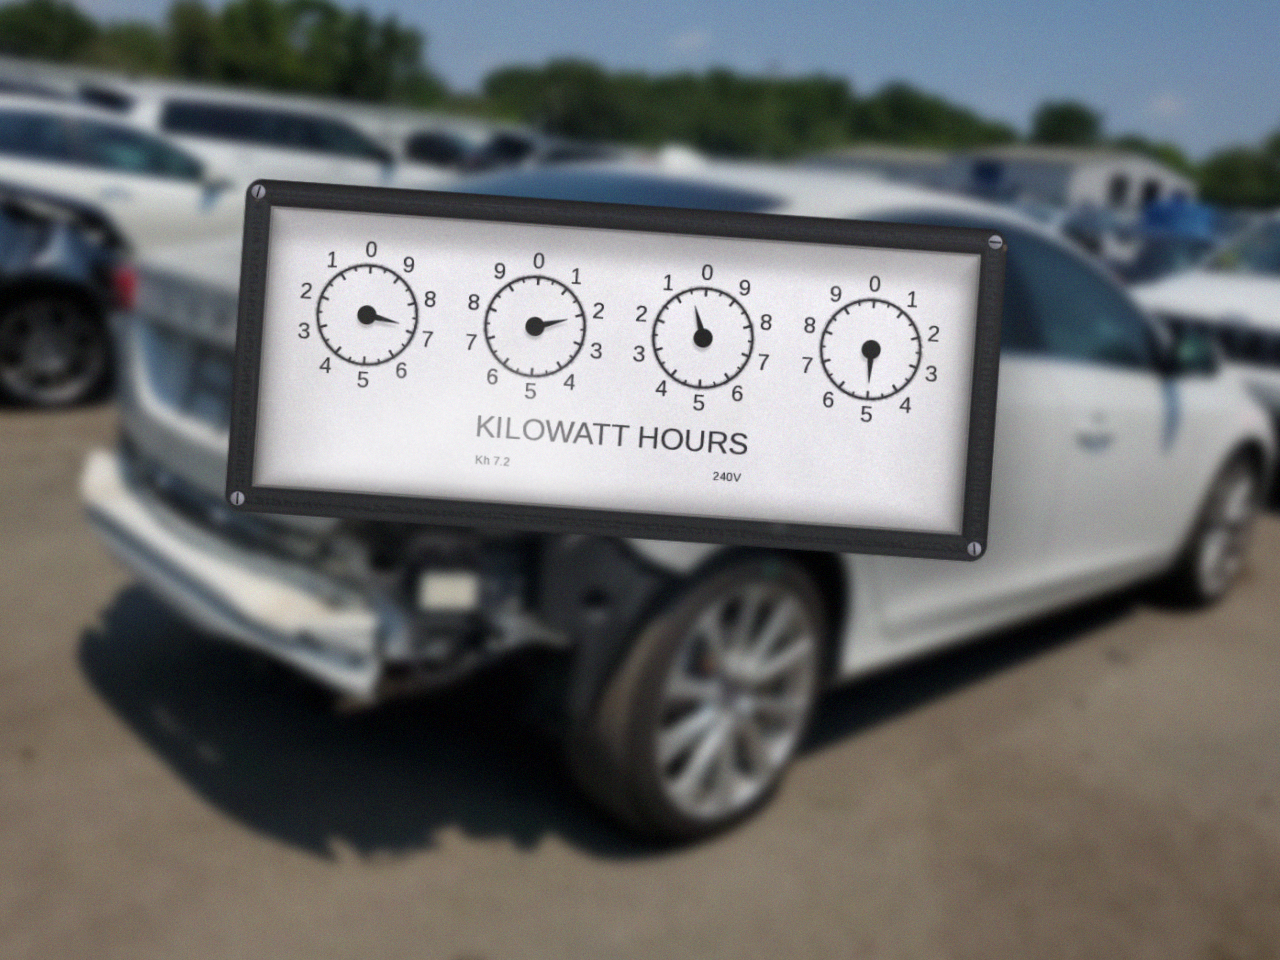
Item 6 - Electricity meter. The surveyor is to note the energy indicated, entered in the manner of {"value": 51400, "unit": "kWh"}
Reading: {"value": 7205, "unit": "kWh"}
